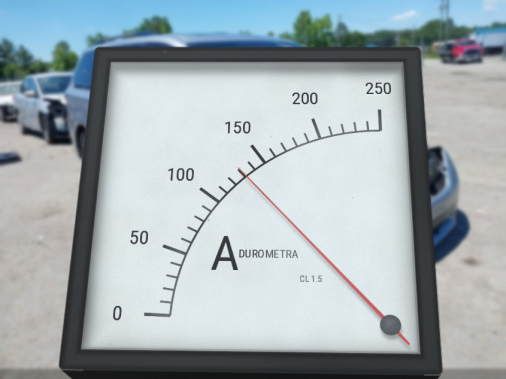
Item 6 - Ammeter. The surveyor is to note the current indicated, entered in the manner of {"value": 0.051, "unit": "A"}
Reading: {"value": 130, "unit": "A"}
